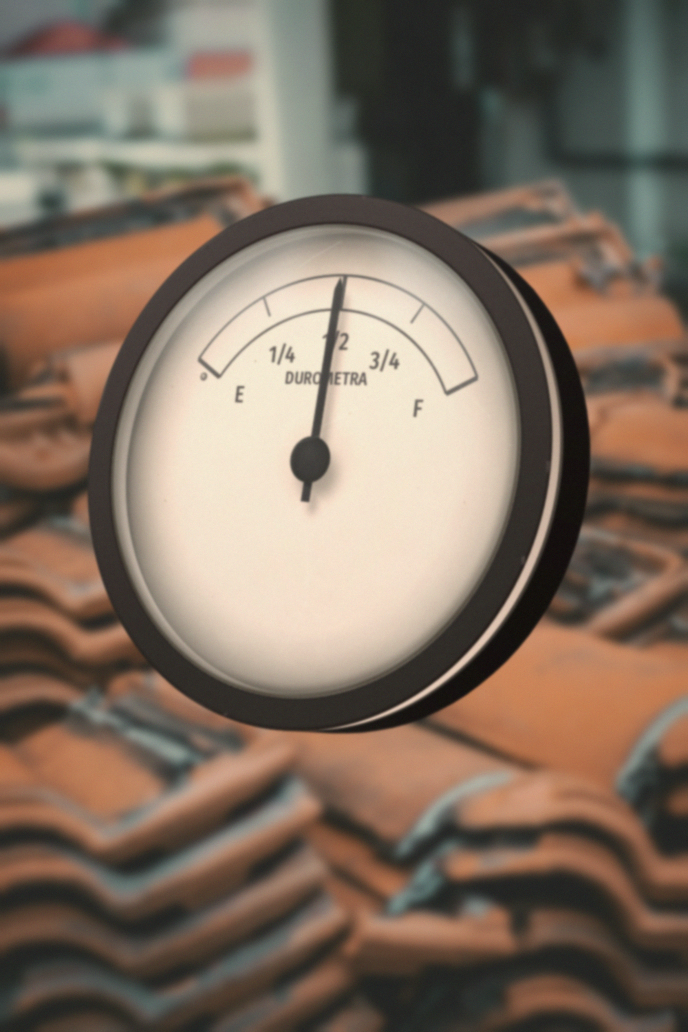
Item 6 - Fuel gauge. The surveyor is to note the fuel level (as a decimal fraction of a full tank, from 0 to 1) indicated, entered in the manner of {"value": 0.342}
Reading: {"value": 0.5}
